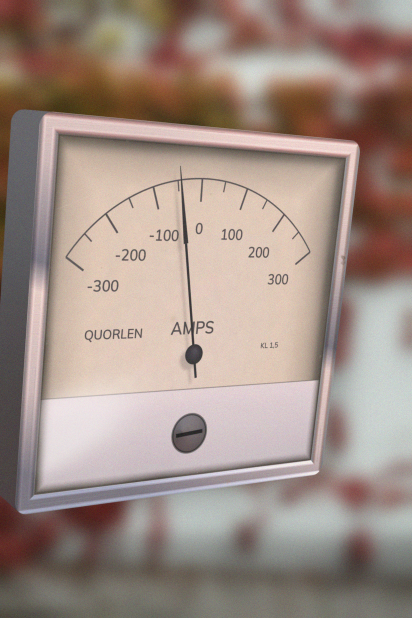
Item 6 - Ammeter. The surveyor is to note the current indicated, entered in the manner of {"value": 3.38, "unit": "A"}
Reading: {"value": -50, "unit": "A"}
